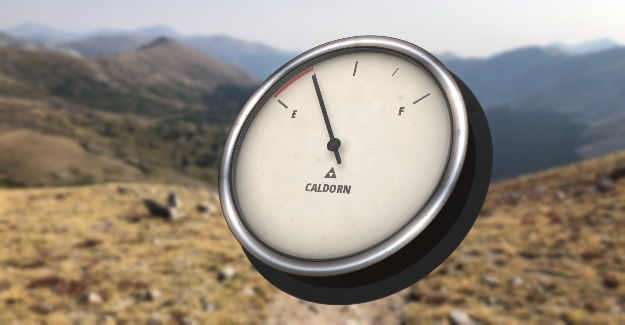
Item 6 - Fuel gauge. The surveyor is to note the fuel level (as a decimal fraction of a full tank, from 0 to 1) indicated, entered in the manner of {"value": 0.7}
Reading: {"value": 0.25}
